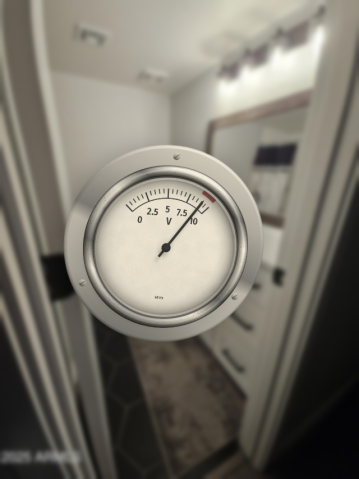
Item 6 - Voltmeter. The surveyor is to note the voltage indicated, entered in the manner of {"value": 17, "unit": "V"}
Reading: {"value": 9, "unit": "V"}
